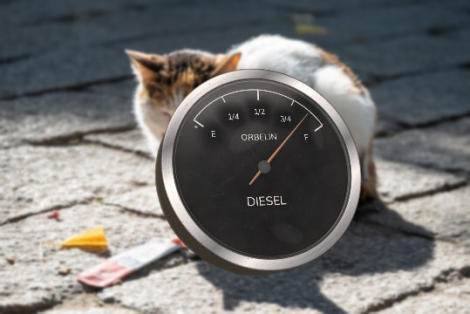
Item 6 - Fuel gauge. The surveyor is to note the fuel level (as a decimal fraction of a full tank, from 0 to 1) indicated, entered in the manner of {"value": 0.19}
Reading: {"value": 0.875}
